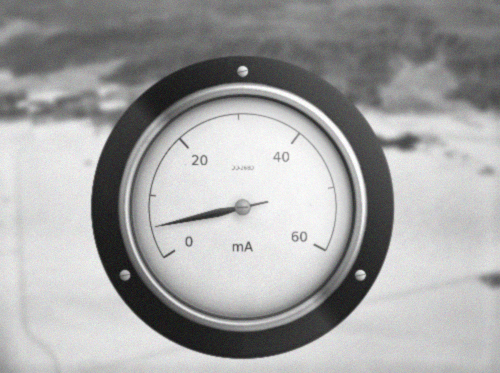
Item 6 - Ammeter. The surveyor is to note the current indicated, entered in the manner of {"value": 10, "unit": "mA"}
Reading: {"value": 5, "unit": "mA"}
